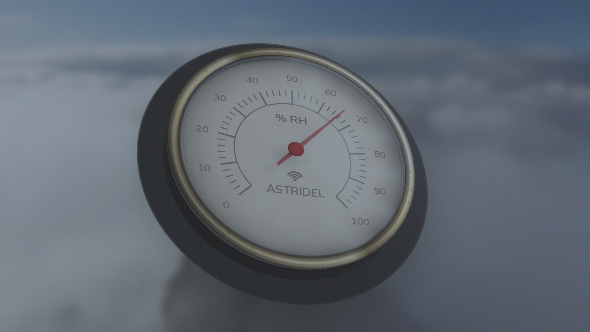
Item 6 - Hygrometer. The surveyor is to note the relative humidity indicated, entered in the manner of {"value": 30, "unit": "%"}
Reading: {"value": 66, "unit": "%"}
